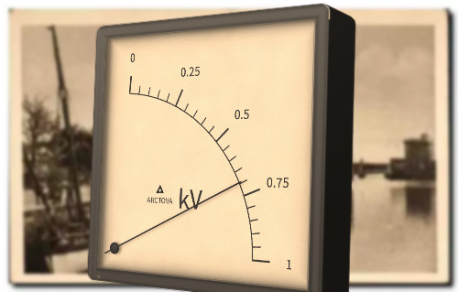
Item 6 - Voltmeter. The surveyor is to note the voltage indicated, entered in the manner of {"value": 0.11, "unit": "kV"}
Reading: {"value": 0.7, "unit": "kV"}
